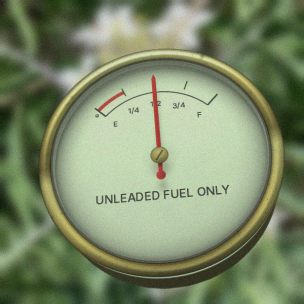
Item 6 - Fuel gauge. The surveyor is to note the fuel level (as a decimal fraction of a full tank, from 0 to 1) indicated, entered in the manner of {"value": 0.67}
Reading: {"value": 0.5}
